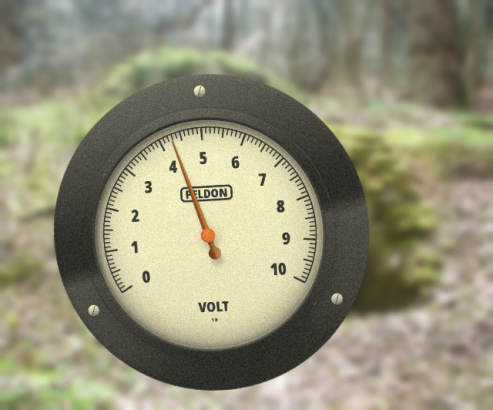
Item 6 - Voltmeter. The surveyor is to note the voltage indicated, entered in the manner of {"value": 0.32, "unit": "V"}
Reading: {"value": 4.3, "unit": "V"}
